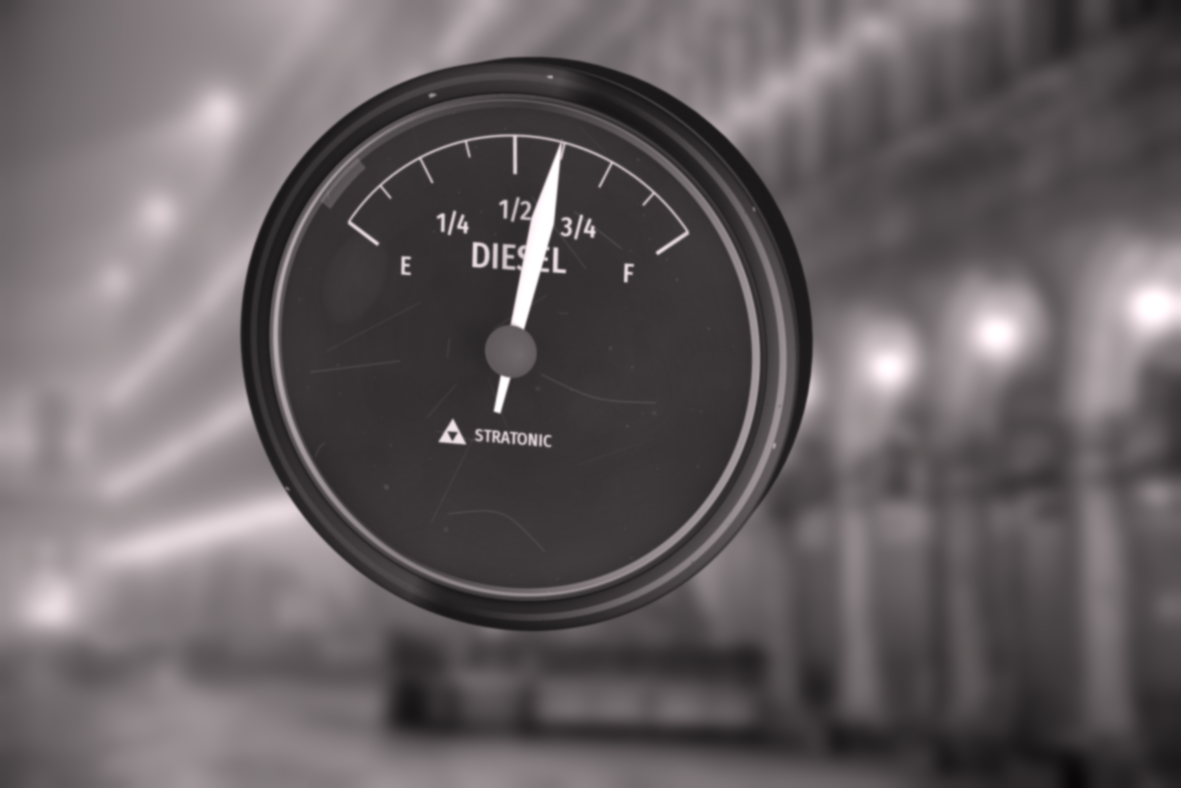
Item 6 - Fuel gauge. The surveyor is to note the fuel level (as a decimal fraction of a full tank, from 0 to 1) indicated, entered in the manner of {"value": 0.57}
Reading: {"value": 0.625}
